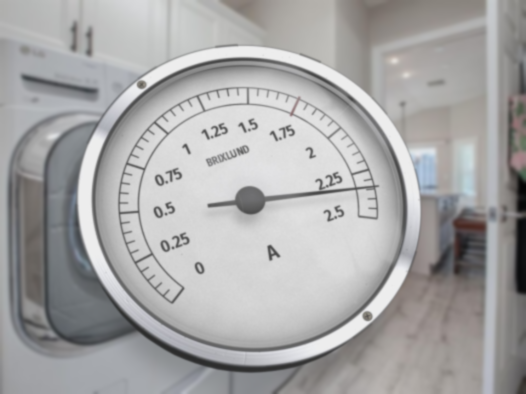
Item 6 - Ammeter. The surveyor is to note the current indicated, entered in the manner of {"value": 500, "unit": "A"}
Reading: {"value": 2.35, "unit": "A"}
